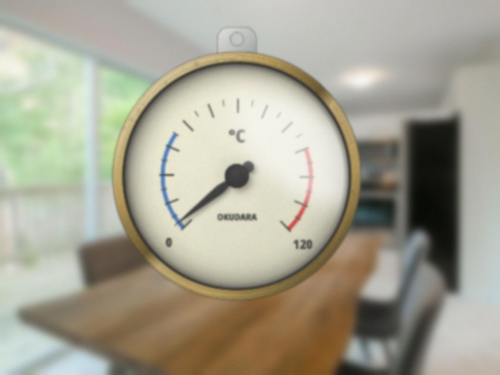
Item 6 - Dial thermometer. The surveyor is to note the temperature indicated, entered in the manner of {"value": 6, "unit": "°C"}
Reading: {"value": 2.5, "unit": "°C"}
